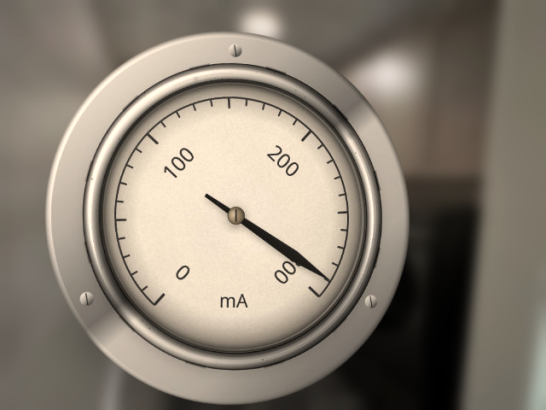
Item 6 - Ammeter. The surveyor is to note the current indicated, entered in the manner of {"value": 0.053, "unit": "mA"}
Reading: {"value": 290, "unit": "mA"}
